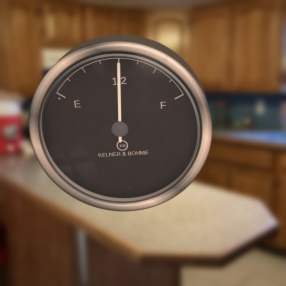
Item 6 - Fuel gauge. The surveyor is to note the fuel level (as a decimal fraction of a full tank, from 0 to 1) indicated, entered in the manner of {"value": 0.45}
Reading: {"value": 0.5}
